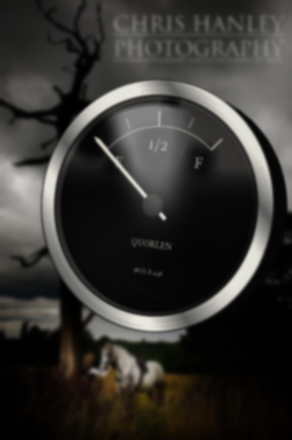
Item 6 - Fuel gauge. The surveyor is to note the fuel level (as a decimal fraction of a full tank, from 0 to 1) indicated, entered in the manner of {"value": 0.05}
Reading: {"value": 0}
